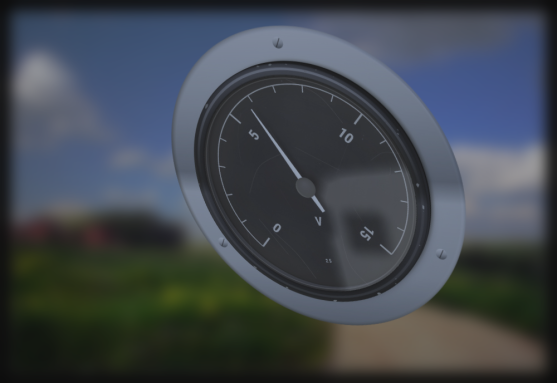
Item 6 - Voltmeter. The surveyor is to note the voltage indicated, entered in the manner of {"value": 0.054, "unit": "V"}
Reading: {"value": 6, "unit": "V"}
